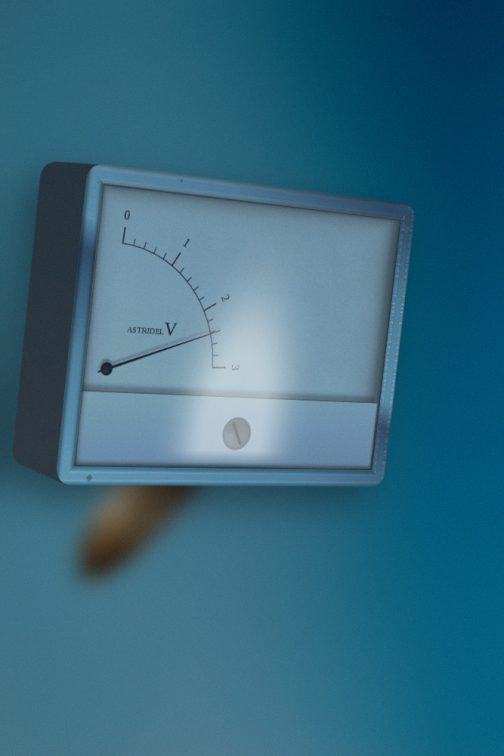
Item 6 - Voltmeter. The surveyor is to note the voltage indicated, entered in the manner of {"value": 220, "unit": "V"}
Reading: {"value": 2.4, "unit": "V"}
